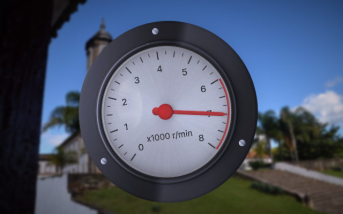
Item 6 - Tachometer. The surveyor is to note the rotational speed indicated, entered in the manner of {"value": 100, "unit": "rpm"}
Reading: {"value": 7000, "unit": "rpm"}
